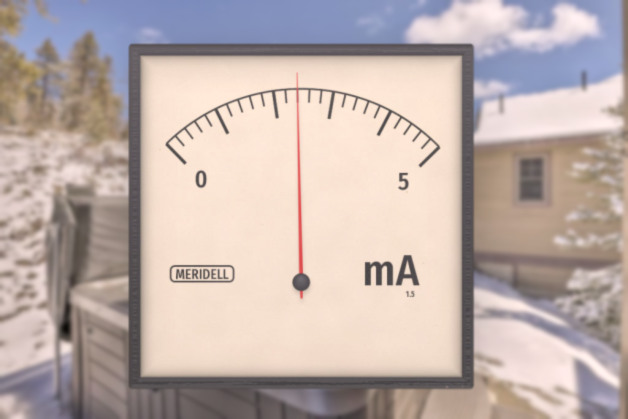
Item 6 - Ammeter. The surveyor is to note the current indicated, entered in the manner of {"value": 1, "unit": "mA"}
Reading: {"value": 2.4, "unit": "mA"}
